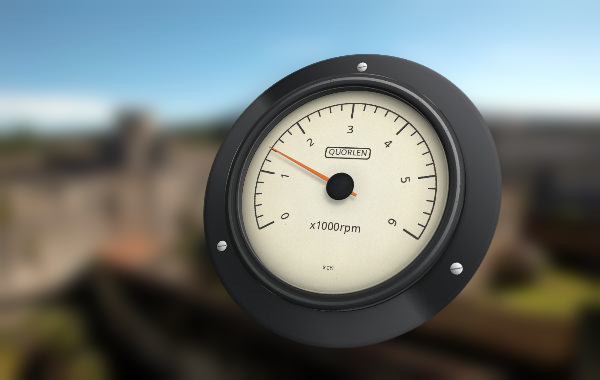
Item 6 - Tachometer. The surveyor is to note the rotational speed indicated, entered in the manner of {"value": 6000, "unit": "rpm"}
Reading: {"value": 1400, "unit": "rpm"}
